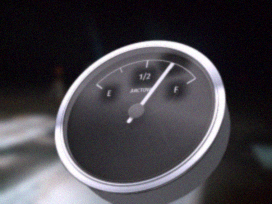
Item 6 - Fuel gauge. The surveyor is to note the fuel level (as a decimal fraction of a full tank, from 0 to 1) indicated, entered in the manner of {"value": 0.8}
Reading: {"value": 0.75}
